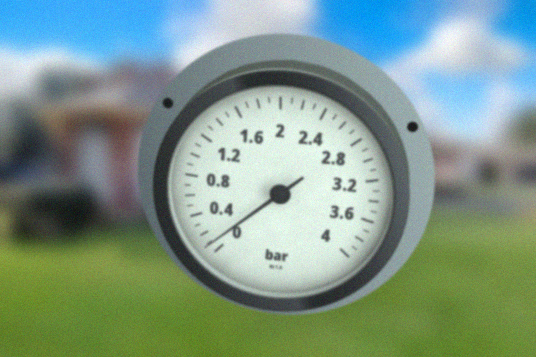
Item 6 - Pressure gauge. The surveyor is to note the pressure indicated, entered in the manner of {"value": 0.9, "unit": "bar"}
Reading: {"value": 0.1, "unit": "bar"}
